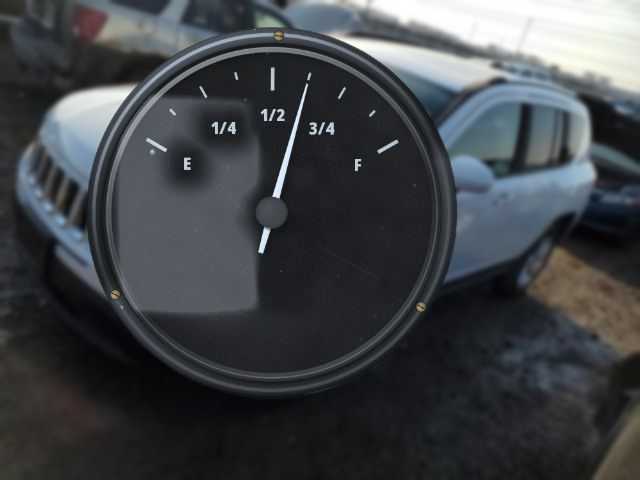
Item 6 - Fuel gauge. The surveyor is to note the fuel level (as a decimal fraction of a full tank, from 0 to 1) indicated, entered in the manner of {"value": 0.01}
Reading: {"value": 0.625}
